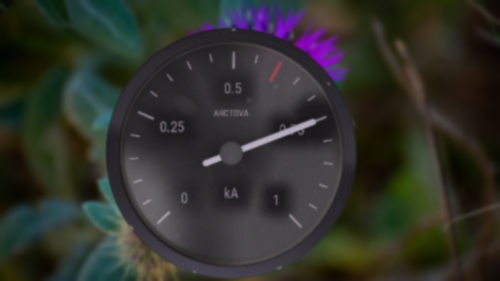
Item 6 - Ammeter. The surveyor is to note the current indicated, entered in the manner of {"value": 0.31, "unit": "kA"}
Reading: {"value": 0.75, "unit": "kA"}
